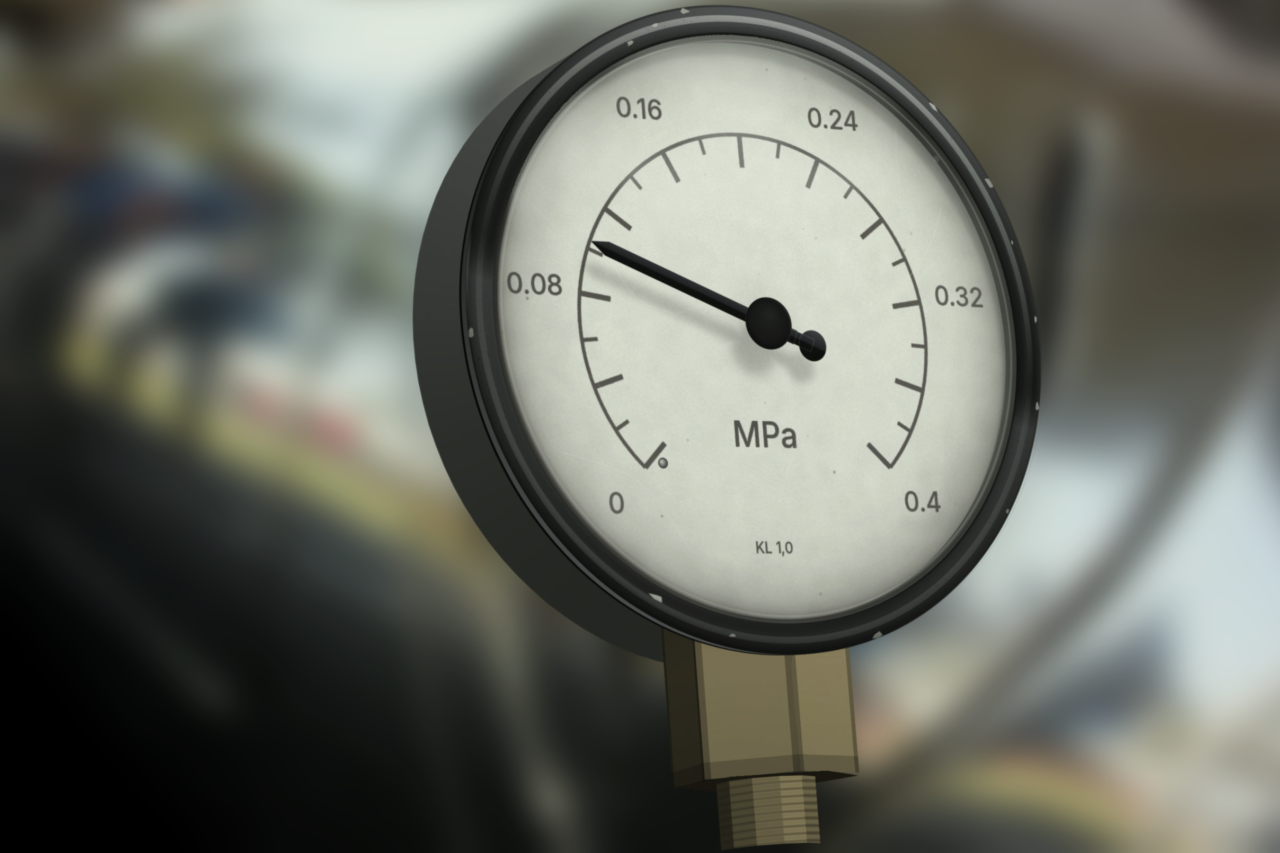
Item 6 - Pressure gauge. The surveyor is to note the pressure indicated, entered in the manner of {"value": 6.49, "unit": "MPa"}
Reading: {"value": 0.1, "unit": "MPa"}
